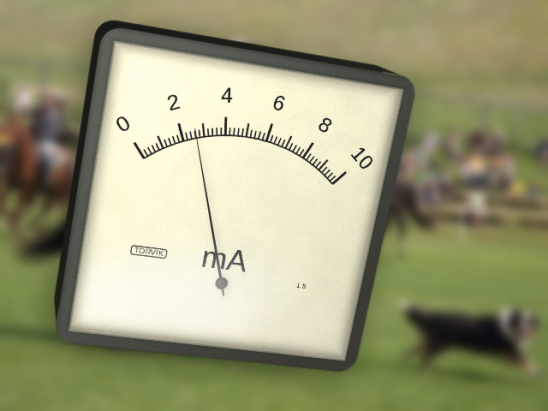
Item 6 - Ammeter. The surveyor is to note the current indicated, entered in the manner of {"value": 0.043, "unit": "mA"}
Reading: {"value": 2.6, "unit": "mA"}
